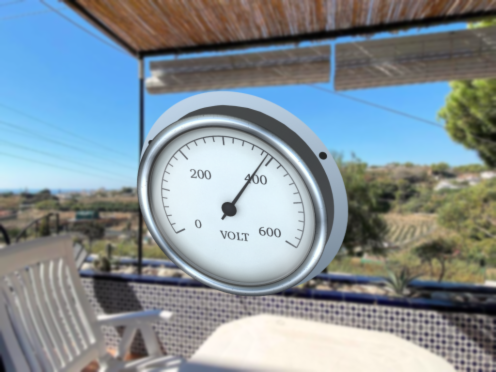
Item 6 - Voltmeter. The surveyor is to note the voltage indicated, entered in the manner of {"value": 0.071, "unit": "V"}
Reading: {"value": 390, "unit": "V"}
